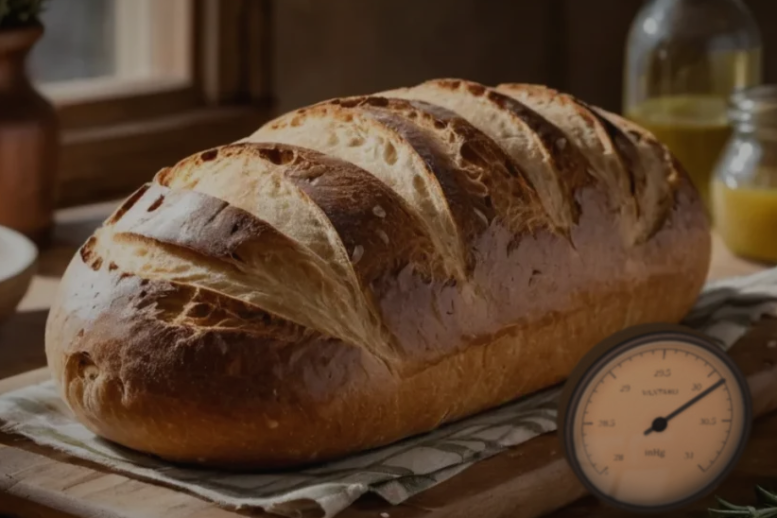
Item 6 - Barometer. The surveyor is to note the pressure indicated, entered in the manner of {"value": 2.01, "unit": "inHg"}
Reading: {"value": 30.1, "unit": "inHg"}
